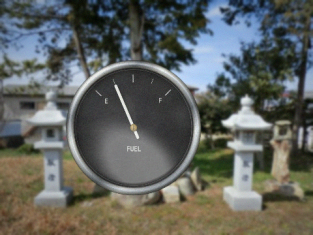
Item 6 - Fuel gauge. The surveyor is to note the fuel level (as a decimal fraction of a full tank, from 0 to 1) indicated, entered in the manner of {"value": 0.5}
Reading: {"value": 0.25}
